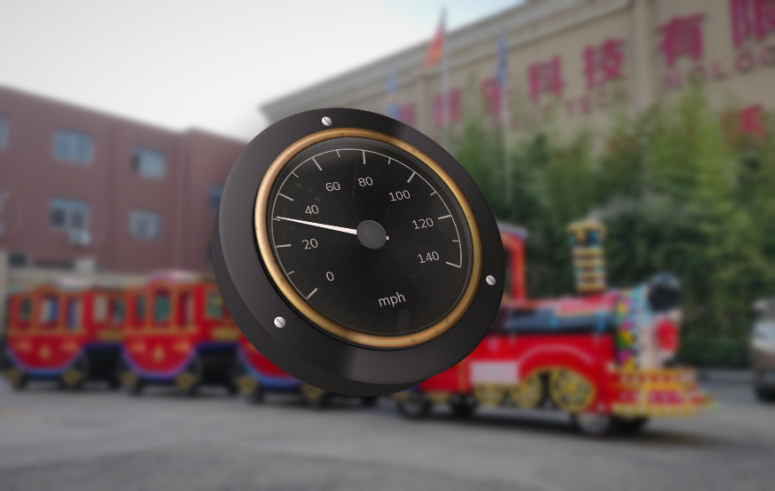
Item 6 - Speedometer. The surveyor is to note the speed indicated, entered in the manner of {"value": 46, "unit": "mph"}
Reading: {"value": 30, "unit": "mph"}
